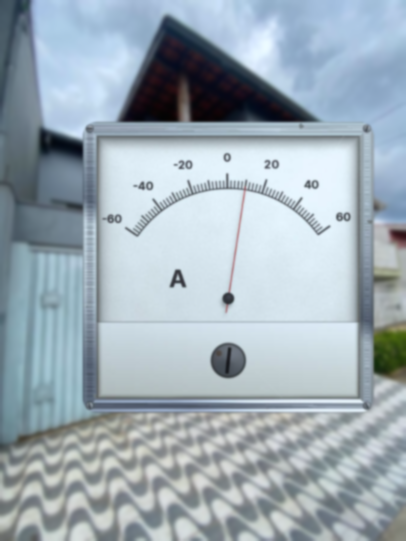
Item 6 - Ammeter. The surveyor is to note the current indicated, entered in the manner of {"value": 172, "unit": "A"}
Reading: {"value": 10, "unit": "A"}
